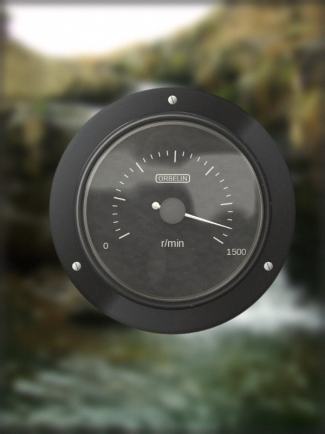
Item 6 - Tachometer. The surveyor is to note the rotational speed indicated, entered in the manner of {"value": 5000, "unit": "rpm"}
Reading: {"value": 1400, "unit": "rpm"}
